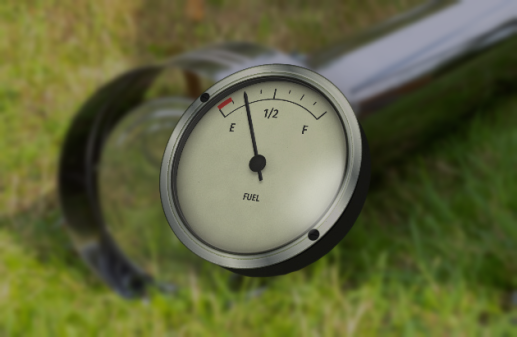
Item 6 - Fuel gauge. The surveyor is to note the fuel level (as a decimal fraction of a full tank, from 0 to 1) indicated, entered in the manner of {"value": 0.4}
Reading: {"value": 0.25}
